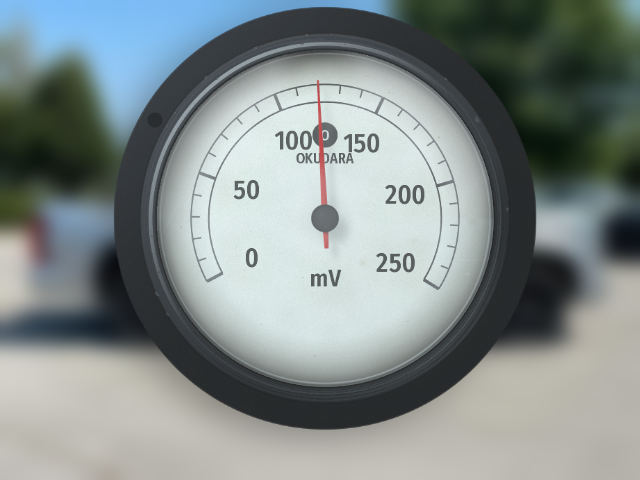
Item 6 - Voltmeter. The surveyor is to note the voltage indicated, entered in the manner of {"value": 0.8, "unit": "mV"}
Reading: {"value": 120, "unit": "mV"}
